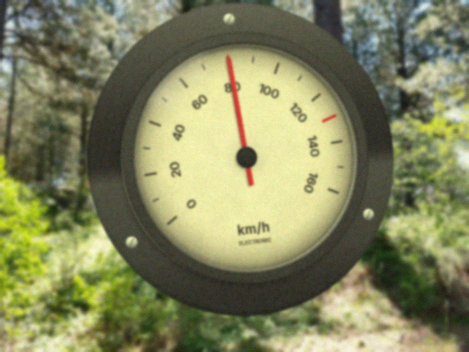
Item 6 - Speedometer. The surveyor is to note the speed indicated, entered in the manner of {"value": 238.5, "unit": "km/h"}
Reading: {"value": 80, "unit": "km/h"}
